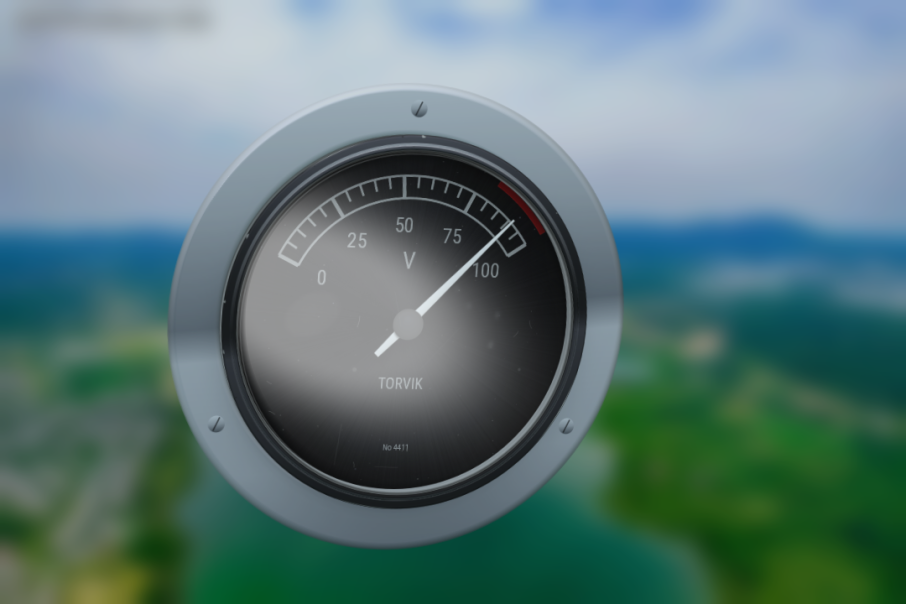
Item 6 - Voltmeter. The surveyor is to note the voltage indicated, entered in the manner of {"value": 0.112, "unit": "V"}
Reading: {"value": 90, "unit": "V"}
